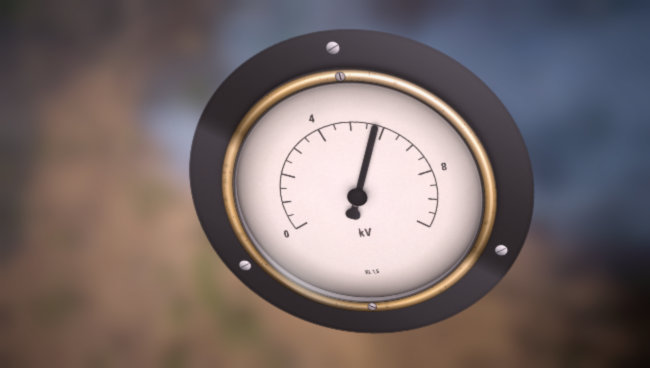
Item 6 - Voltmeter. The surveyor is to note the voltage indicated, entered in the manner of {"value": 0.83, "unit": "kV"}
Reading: {"value": 5.75, "unit": "kV"}
